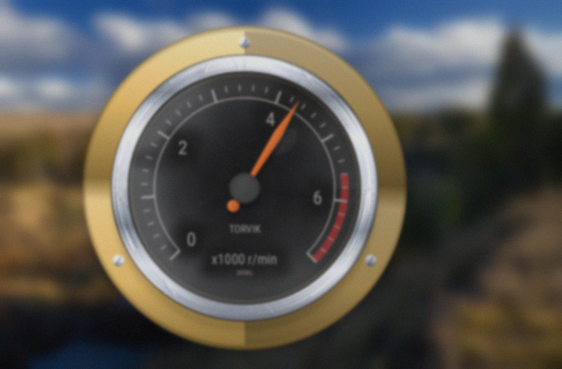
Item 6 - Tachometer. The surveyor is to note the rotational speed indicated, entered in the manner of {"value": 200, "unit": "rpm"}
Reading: {"value": 4300, "unit": "rpm"}
